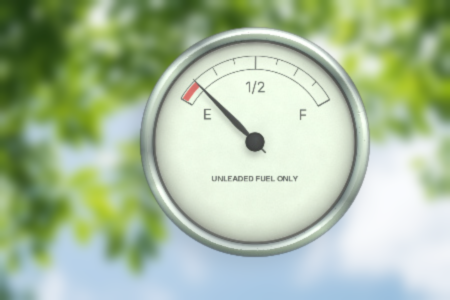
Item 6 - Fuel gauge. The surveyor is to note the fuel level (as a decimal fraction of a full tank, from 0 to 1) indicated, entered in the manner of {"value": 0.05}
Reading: {"value": 0.125}
